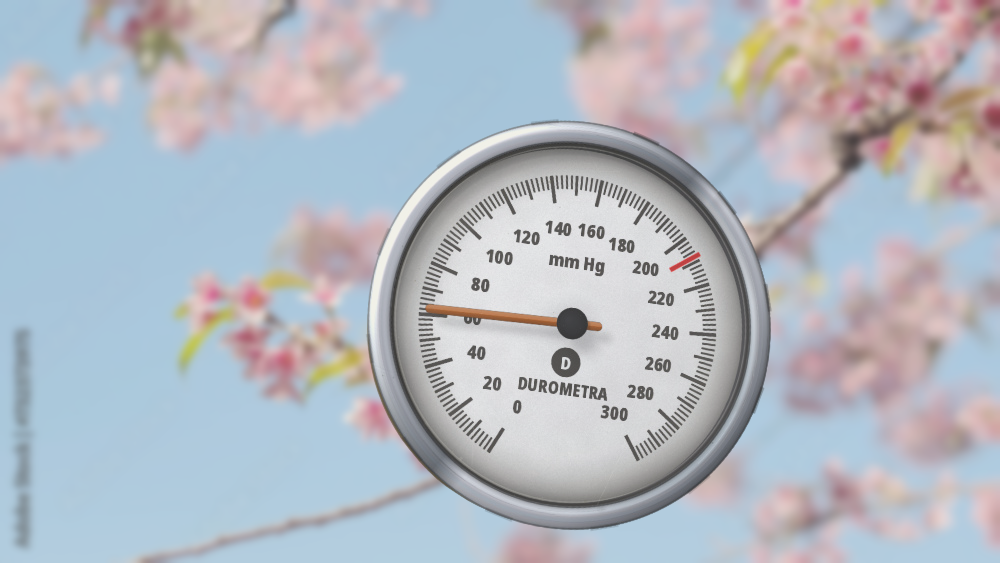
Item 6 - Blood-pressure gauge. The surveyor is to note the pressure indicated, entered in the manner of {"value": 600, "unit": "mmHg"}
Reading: {"value": 62, "unit": "mmHg"}
